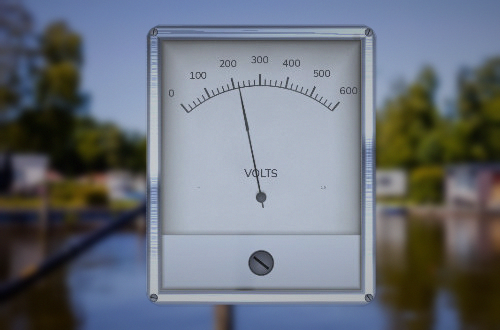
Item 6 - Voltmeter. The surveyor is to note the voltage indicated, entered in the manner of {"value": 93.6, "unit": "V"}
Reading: {"value": 220, "unit": "V"}
